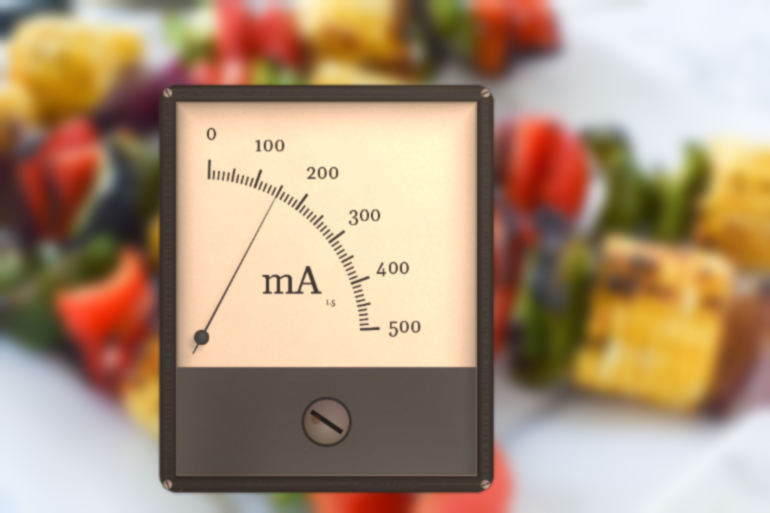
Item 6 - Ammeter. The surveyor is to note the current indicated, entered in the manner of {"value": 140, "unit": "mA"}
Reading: {"value": 150, "unit": "mA"}
